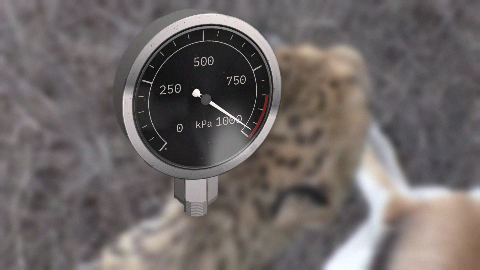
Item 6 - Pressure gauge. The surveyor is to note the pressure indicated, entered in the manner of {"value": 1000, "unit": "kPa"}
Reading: {"value": 975, "unit": "kPa"}
